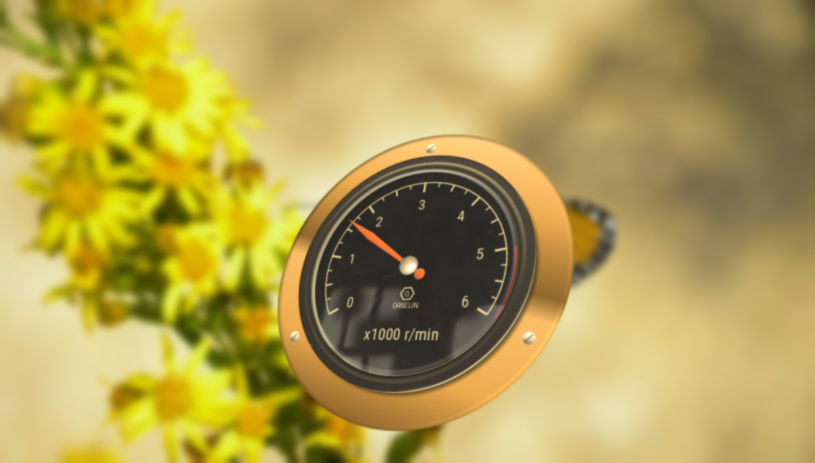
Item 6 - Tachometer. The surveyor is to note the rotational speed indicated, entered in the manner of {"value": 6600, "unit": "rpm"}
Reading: {"value": 1625, "unit": "rpm"}
